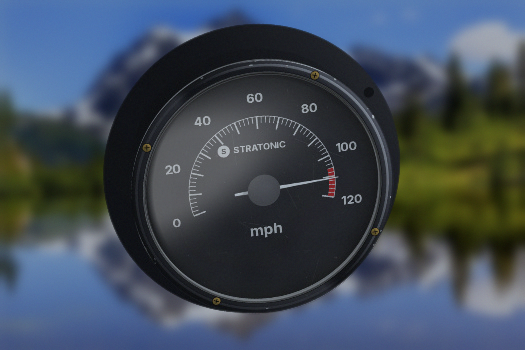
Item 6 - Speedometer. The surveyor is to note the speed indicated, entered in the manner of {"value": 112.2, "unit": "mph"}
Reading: {"value": 110, "unit": "mph"}
